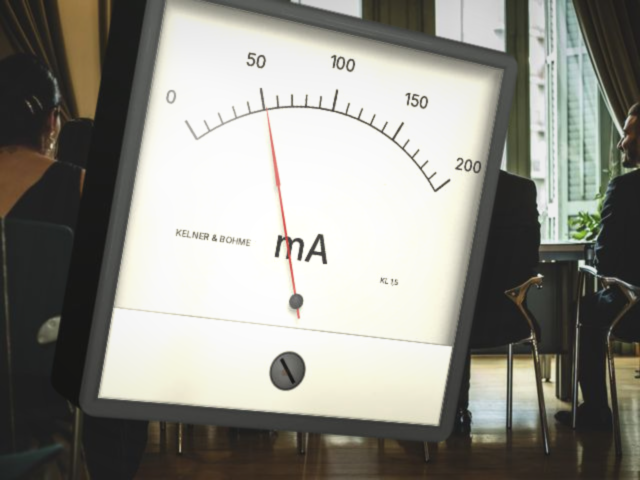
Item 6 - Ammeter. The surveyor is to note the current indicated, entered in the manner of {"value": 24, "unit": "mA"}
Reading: {"value": 50, "unit": "mA"}
